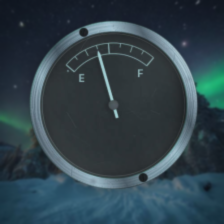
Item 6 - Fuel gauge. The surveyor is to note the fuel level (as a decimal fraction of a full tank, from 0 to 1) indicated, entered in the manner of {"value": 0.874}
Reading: {"value": 0.375}
